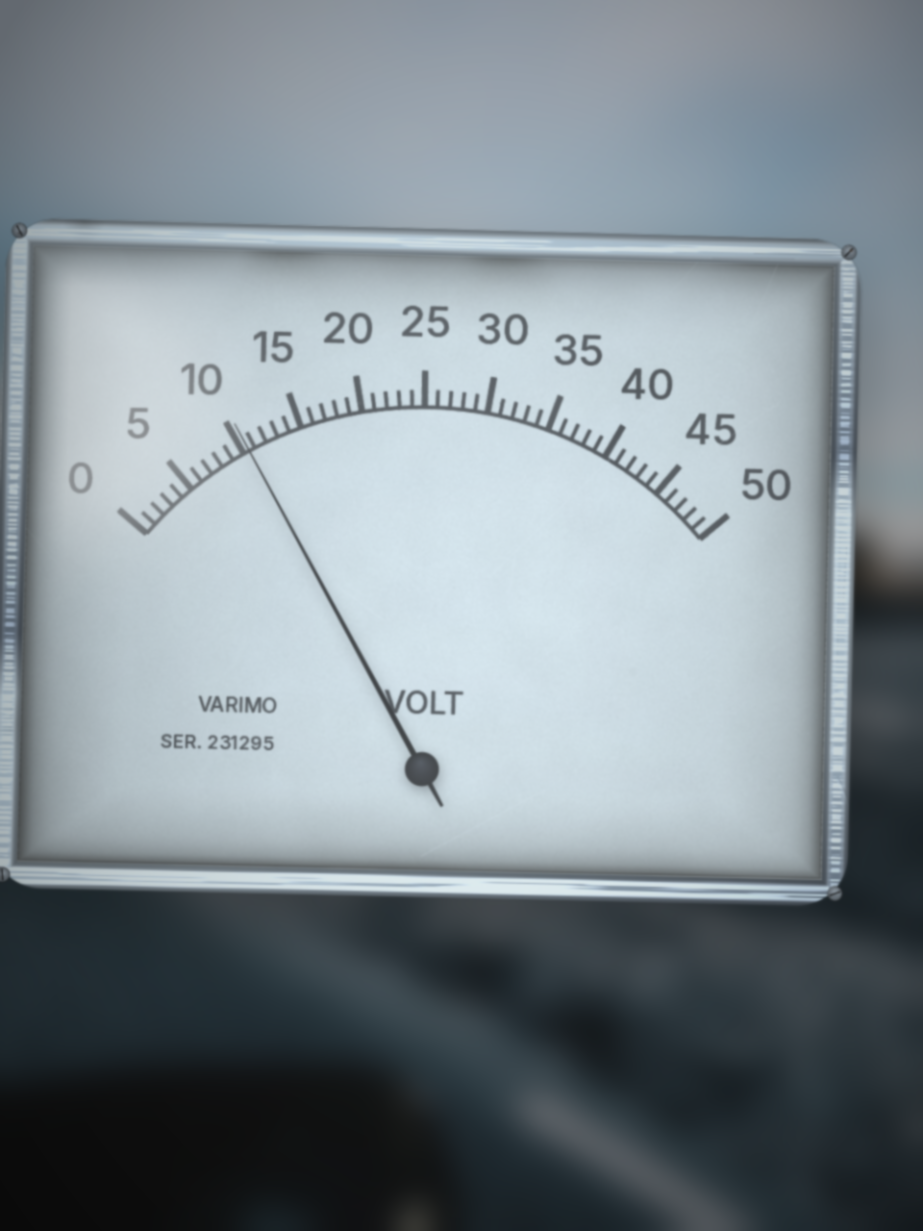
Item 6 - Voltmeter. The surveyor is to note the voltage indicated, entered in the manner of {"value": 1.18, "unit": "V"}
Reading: {"value": 10.5, "unit": "V"}
